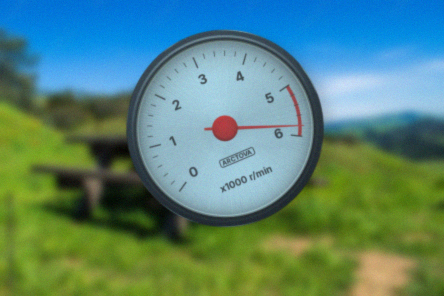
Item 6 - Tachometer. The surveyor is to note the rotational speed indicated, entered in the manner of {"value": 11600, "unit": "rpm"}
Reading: {"value": 5800, "unit": "rpm"}
